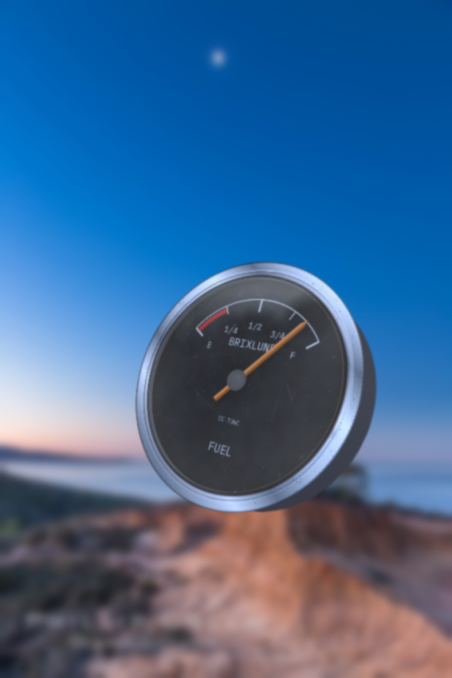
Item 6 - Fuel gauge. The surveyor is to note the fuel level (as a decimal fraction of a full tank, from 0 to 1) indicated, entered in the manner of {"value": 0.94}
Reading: {"value": 0.875}
